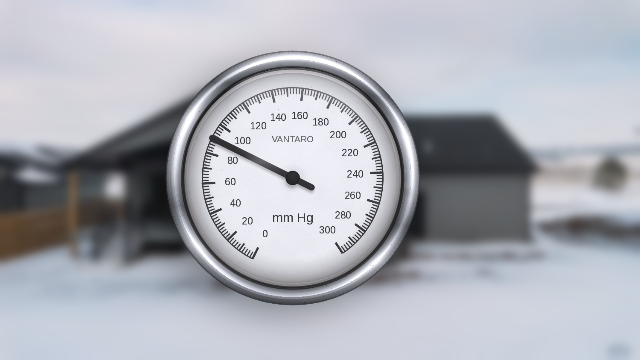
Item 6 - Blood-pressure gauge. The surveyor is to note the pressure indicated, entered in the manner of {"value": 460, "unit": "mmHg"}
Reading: {"value": 90, "unit": "mmHg"}
